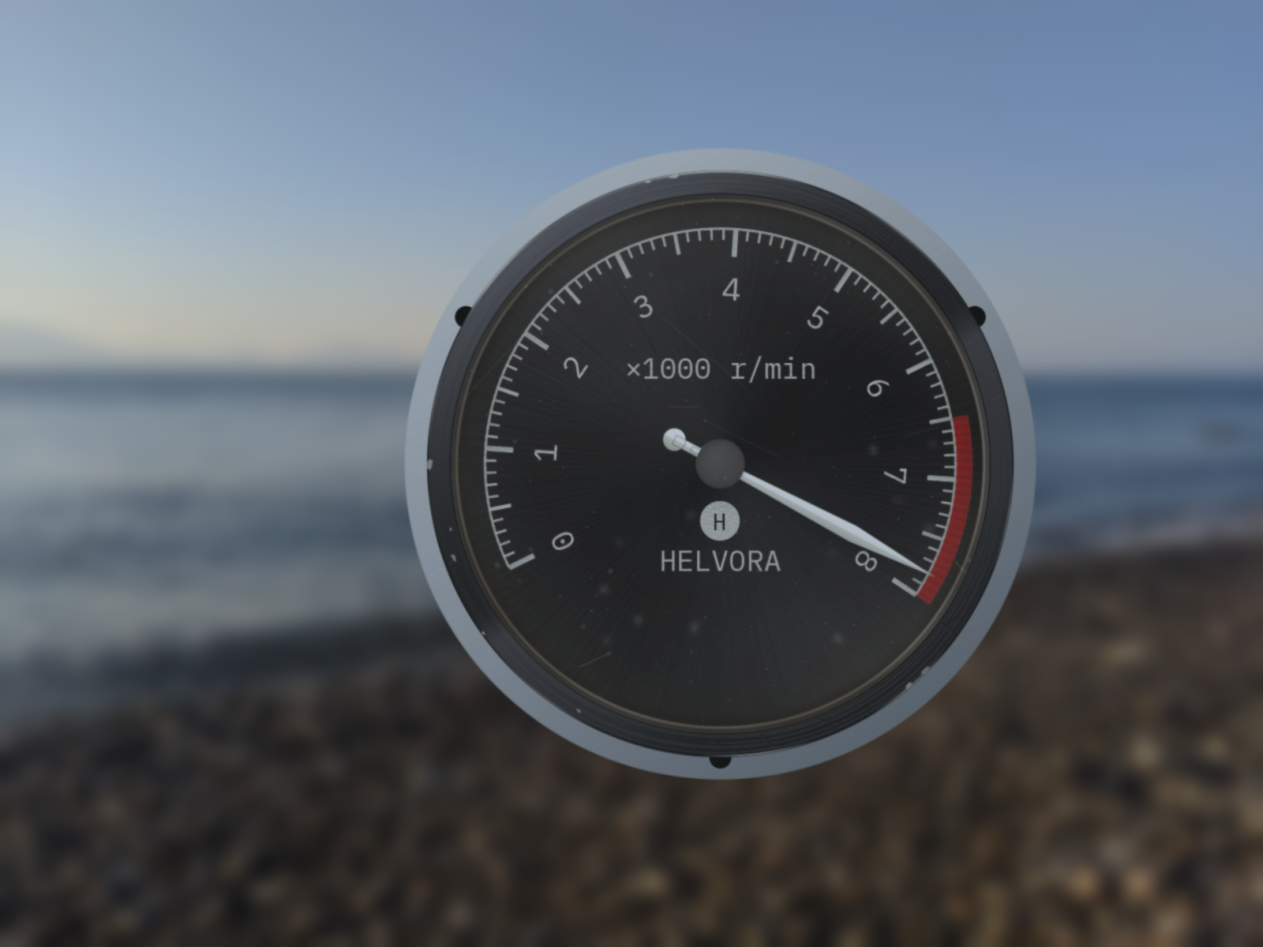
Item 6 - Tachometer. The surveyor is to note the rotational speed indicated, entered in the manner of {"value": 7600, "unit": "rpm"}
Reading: {"value": 7800, "unit": "rpm"}
